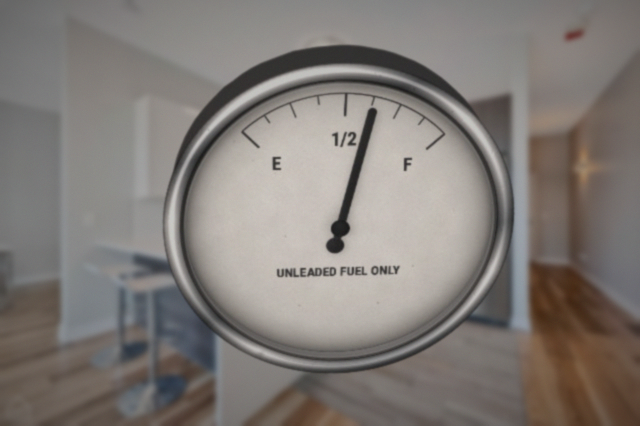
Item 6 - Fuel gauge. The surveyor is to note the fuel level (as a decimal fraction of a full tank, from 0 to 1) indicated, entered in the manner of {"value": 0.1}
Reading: {"value": 0.625}
